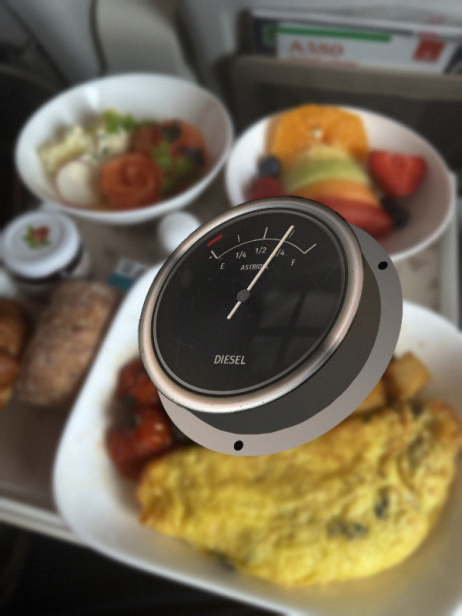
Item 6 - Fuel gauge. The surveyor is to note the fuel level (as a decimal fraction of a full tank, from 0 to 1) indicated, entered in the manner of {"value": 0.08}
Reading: {"value": 0.75}
